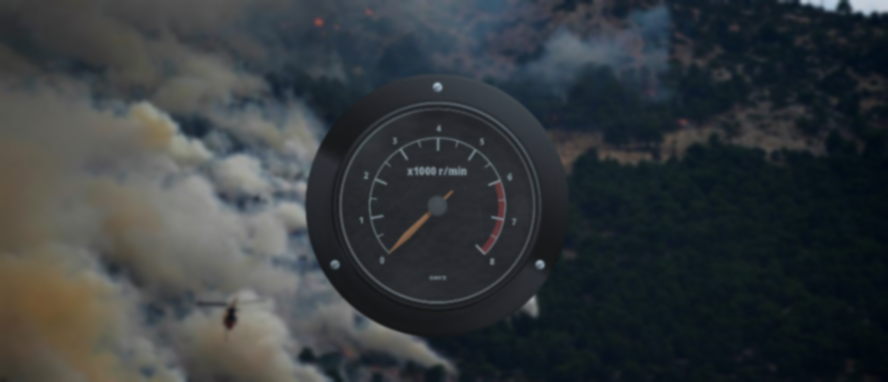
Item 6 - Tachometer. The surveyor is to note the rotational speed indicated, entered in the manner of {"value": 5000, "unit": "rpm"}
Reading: {"value": 0, "unit": "rpm"}
